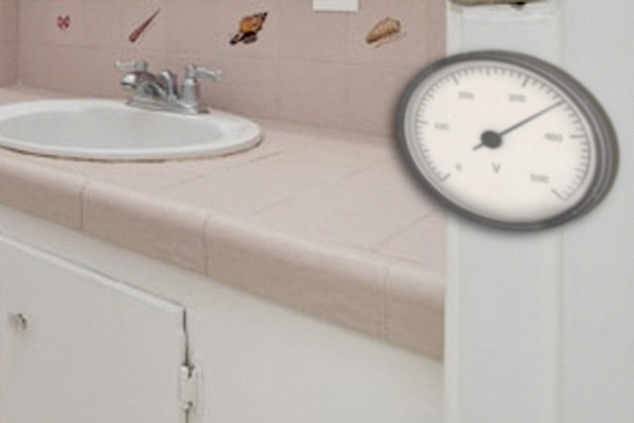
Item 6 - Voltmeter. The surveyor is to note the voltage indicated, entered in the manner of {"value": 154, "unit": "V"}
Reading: {"value": 350, "unit": "V"}
